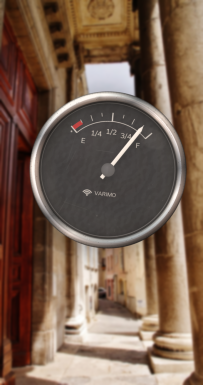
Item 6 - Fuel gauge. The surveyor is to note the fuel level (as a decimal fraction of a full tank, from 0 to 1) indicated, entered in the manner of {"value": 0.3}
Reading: {"value": 0.875}
